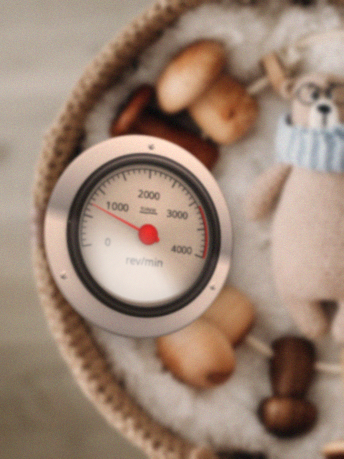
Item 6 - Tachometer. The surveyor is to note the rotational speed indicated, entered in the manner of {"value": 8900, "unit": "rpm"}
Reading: {"value": 700, "unit": "rpm"}
